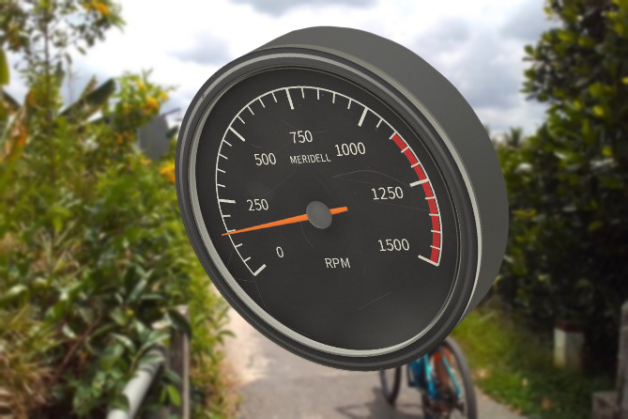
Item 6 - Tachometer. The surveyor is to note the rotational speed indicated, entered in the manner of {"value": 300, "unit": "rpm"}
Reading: {"value": 150, "unit": "rpm"}
